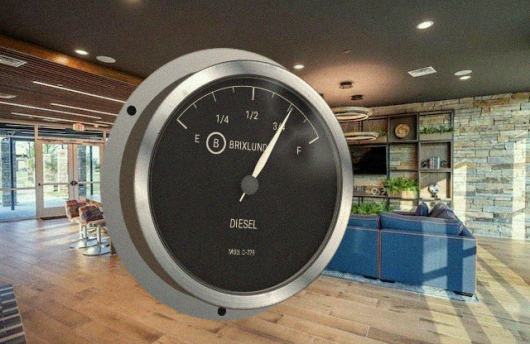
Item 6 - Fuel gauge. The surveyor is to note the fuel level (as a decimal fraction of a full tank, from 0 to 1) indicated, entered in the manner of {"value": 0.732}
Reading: {"value": 0.75}
